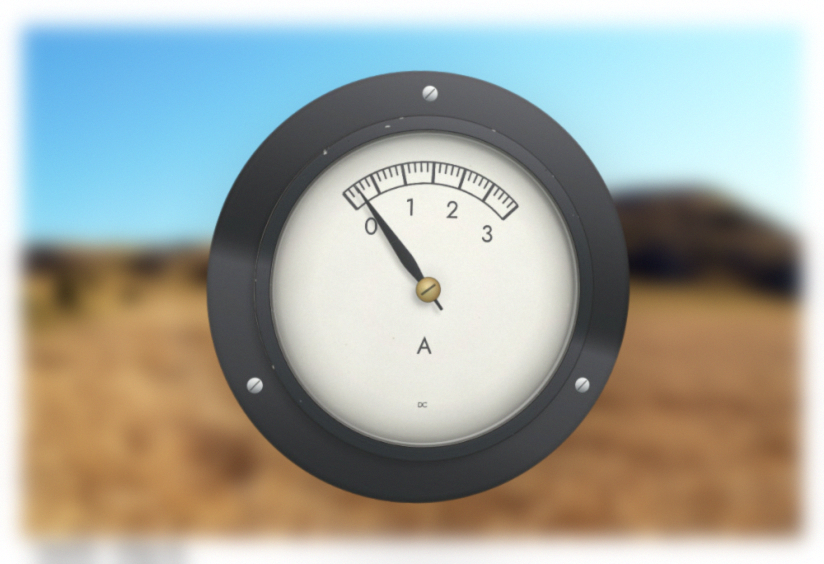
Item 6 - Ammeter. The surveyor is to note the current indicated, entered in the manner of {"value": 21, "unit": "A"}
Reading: {"value": 0.2, "unit": "A"}
